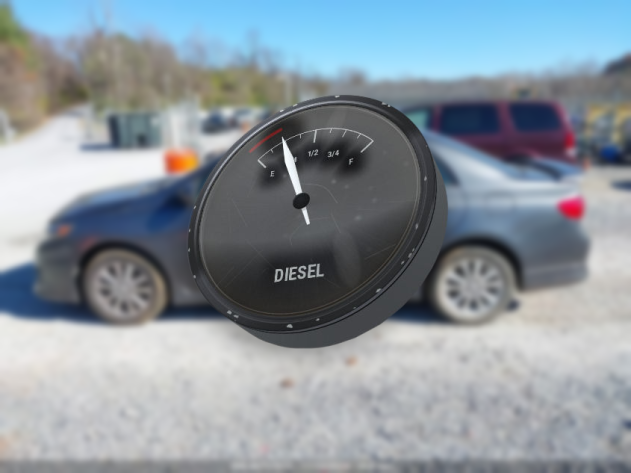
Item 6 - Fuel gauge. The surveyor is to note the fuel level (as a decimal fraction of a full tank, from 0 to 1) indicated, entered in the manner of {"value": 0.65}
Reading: {"value": 0.25}
